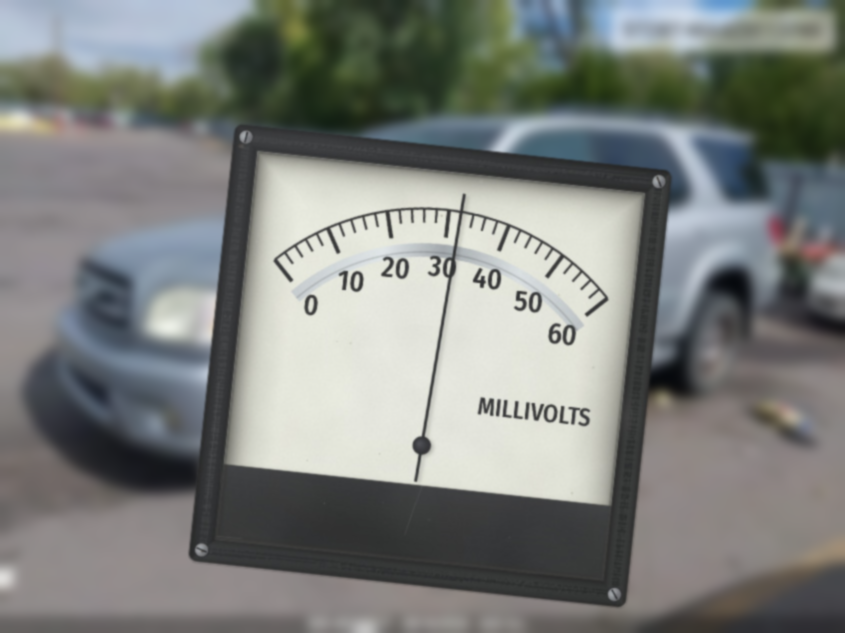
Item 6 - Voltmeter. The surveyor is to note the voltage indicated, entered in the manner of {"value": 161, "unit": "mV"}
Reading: {"value": 32, "unit": "mV"}
